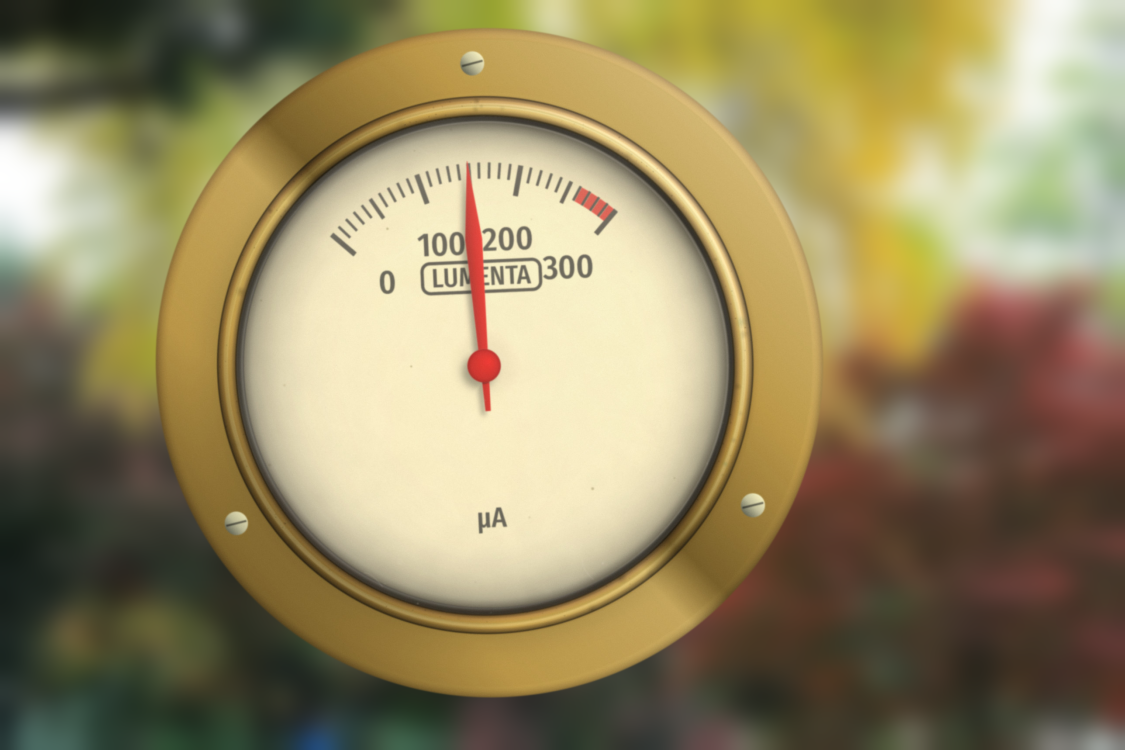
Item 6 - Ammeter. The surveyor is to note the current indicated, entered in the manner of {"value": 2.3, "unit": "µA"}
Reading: {"value": 150, "unit": "µA"}
